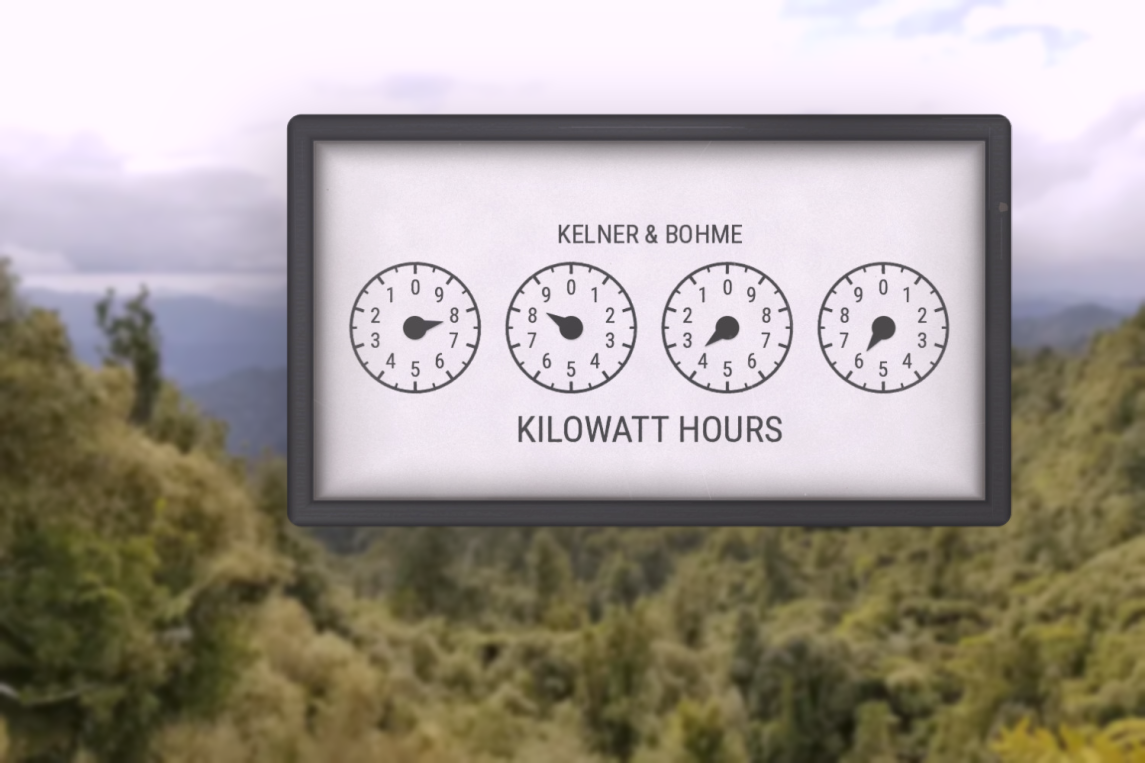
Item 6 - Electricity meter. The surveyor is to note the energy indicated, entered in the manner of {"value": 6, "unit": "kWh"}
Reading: {"value": 7836, "unit": "kWh"}
